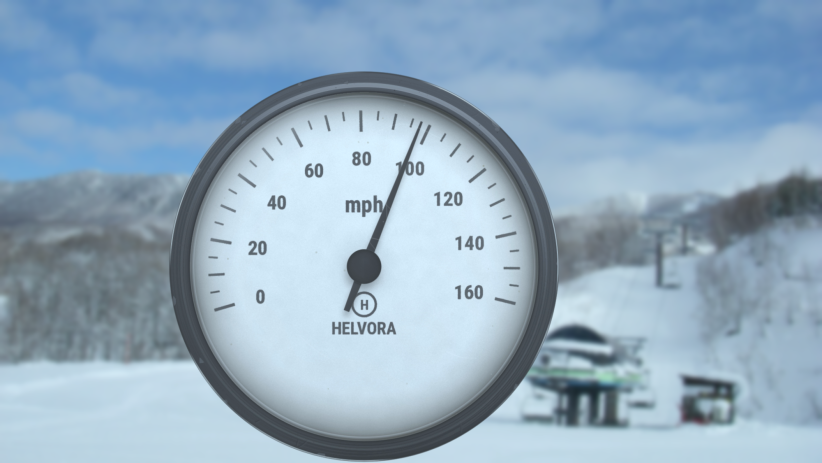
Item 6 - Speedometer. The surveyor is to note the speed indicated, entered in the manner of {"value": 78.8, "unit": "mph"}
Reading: {"value": 97.5, "unit": "mph"}
